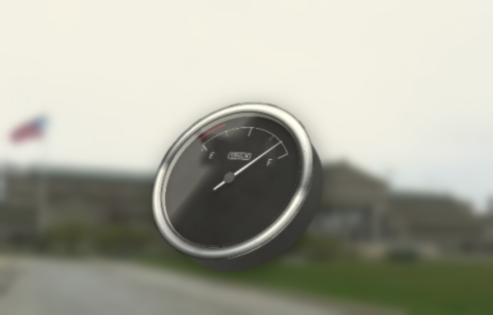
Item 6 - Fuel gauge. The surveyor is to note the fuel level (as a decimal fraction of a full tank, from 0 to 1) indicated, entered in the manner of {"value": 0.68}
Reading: {"value": 0.875}
